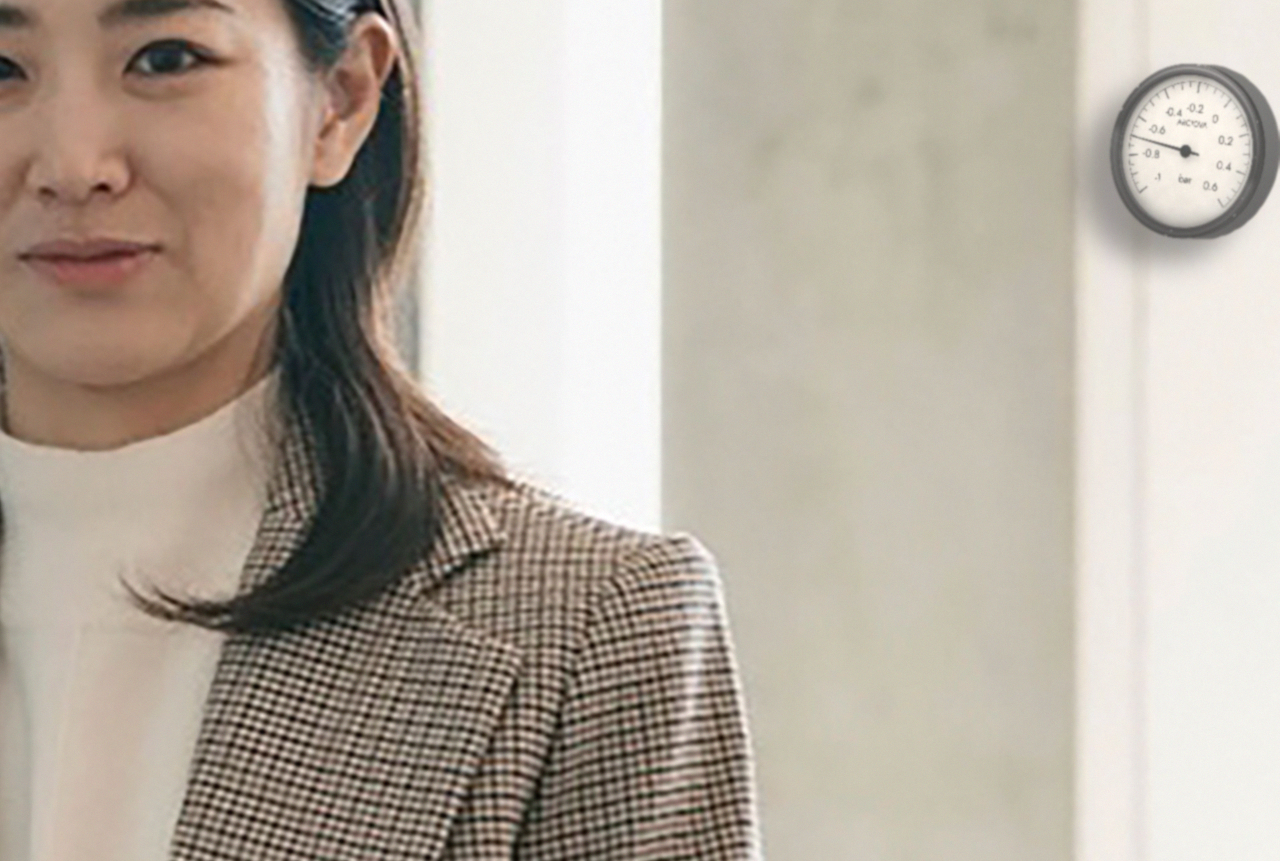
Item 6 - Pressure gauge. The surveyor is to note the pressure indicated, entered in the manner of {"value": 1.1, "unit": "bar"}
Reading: {"value": -0.7, "unit": "bar"}
